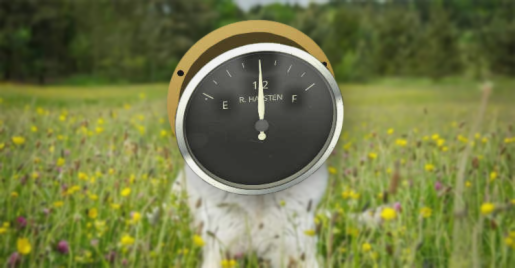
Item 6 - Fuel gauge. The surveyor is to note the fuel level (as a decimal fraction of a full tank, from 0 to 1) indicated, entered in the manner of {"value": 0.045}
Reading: {"value": 0.5}
